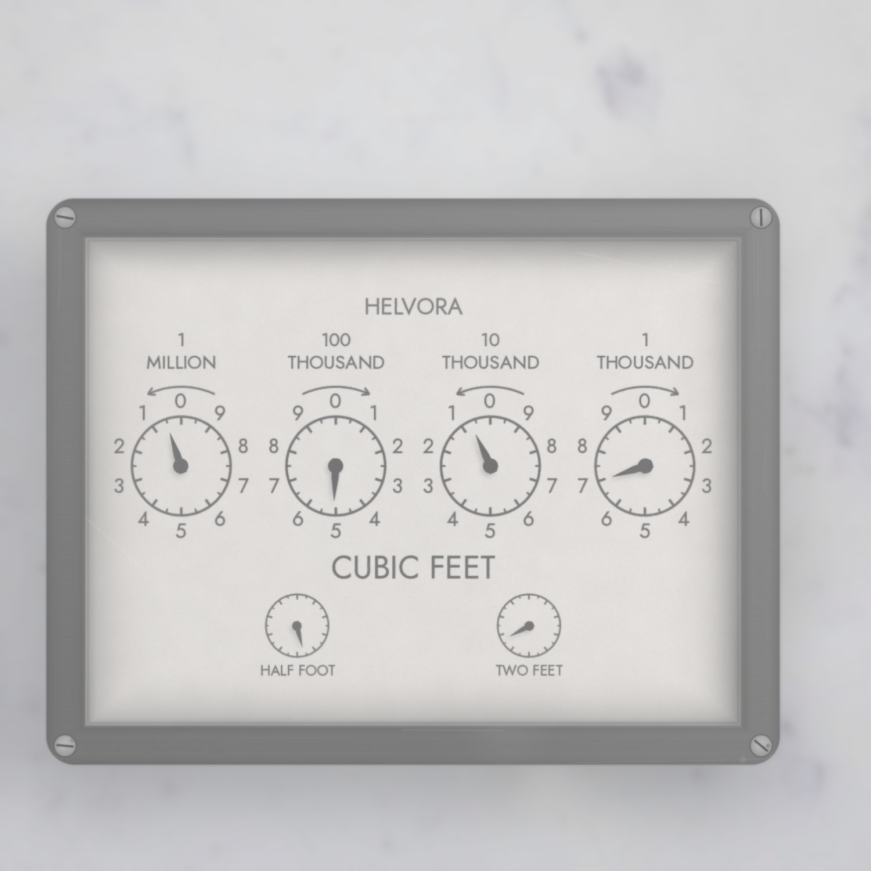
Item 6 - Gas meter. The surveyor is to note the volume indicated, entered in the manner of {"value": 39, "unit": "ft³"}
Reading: {"value": 50700, "unit": "ft³"}
